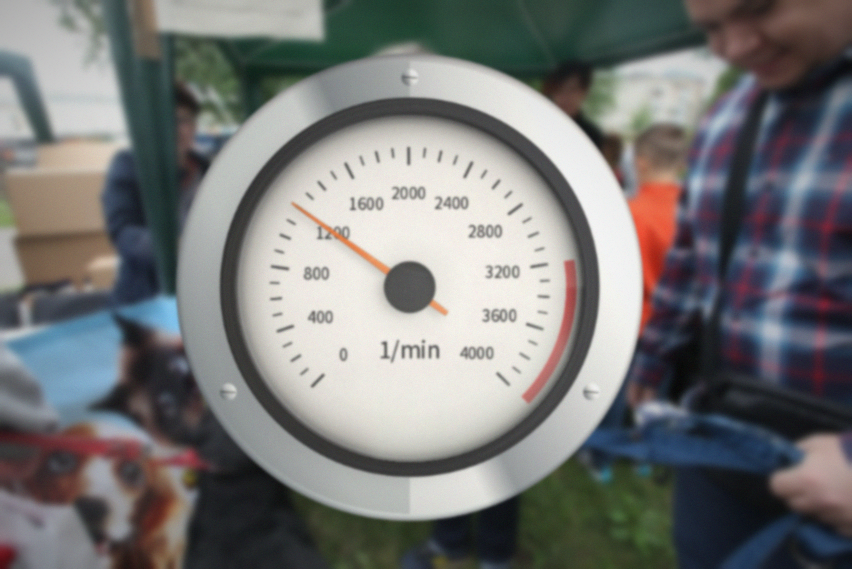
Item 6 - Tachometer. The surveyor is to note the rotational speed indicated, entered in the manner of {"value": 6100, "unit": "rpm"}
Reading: {"value": 1200, "unit": "rpm"}
